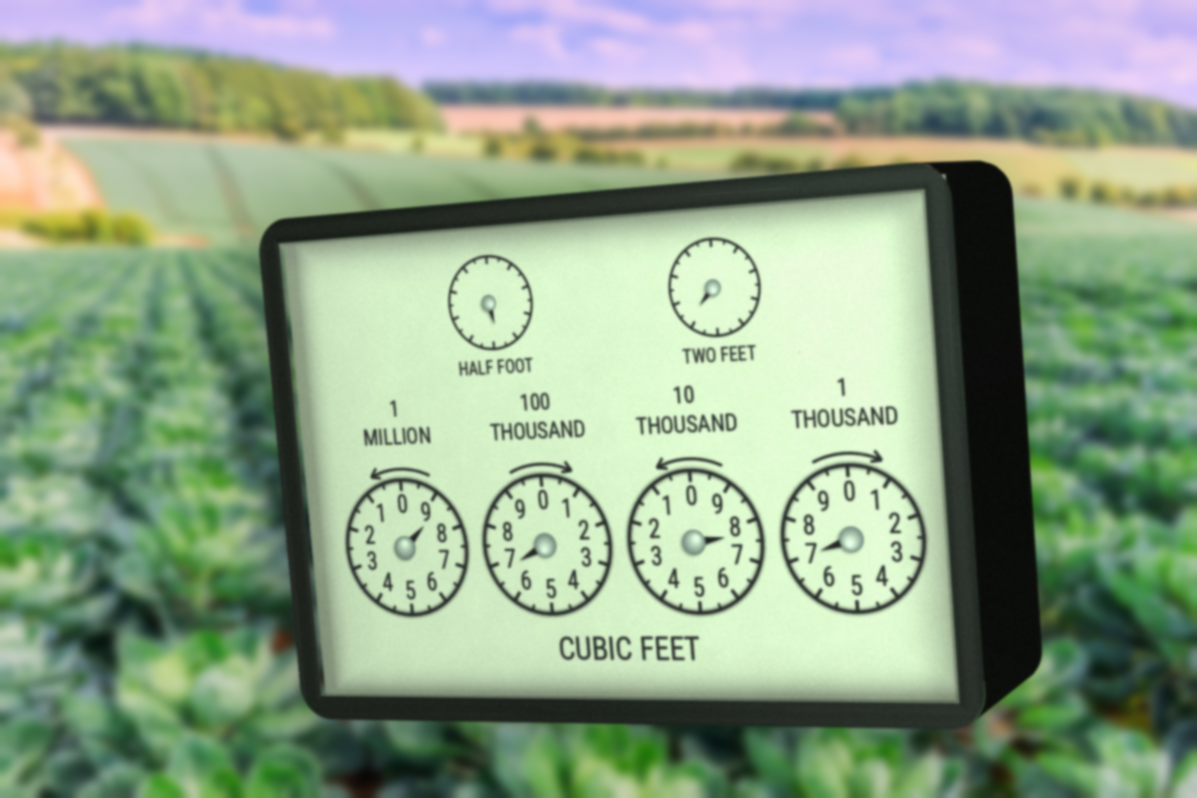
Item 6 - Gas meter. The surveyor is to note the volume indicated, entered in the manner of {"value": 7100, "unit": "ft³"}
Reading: {"value": 867700, "unit": "ft³"}
